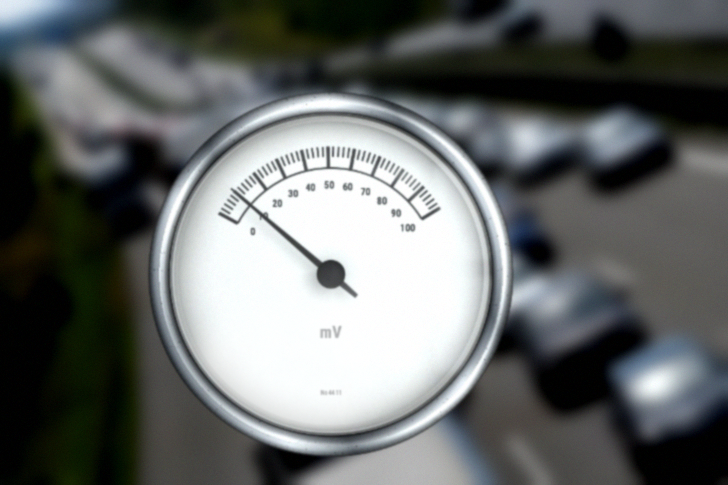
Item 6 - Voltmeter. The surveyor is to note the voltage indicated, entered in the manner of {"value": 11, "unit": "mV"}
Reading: {"value": 10, "unit": "mV"}
